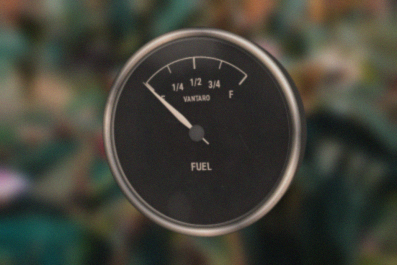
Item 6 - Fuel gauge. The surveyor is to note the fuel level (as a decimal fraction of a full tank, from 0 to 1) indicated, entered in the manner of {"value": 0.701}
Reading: {"value": 0}
